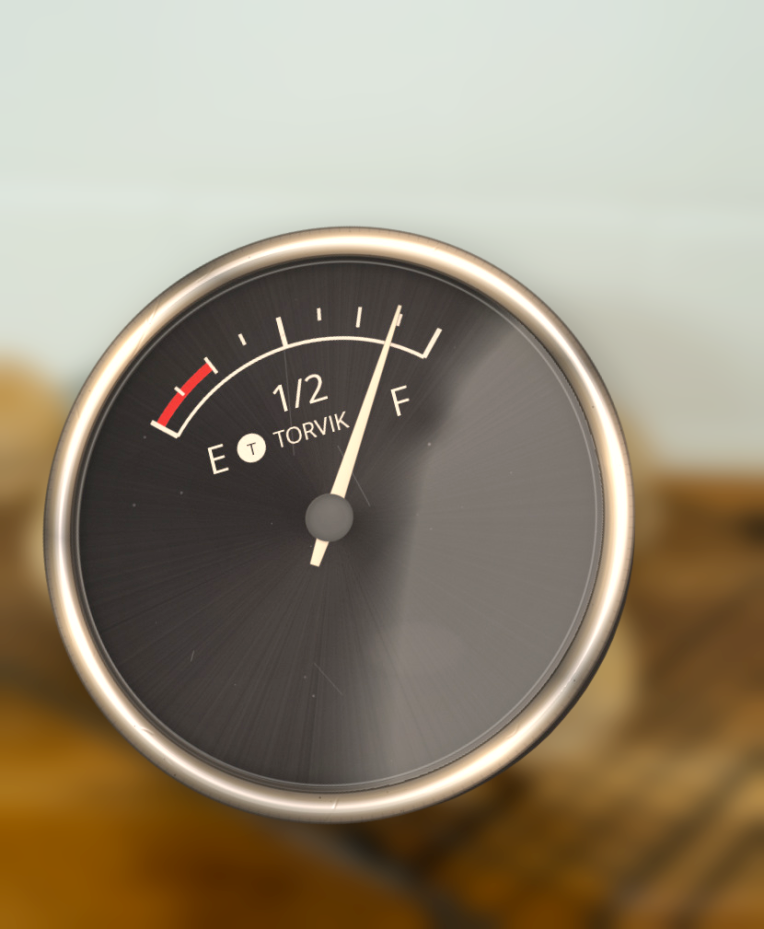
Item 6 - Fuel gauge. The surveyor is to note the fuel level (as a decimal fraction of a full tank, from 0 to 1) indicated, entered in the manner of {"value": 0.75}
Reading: {"value": 0.875}
